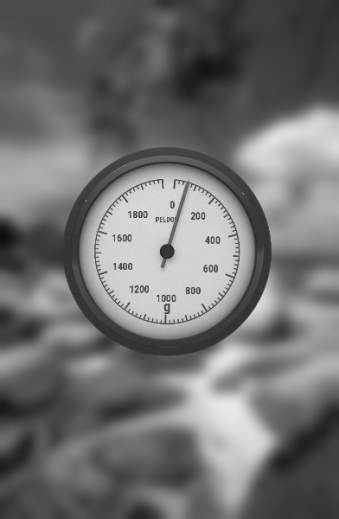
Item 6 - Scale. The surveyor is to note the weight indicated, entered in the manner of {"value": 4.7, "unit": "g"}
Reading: {"value": 60, "unit": "g"}
